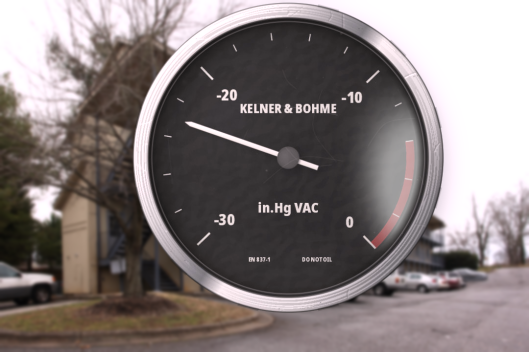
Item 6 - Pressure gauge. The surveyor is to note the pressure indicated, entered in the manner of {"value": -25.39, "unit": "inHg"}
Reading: {"value": -23, "unit": "inHg"}
